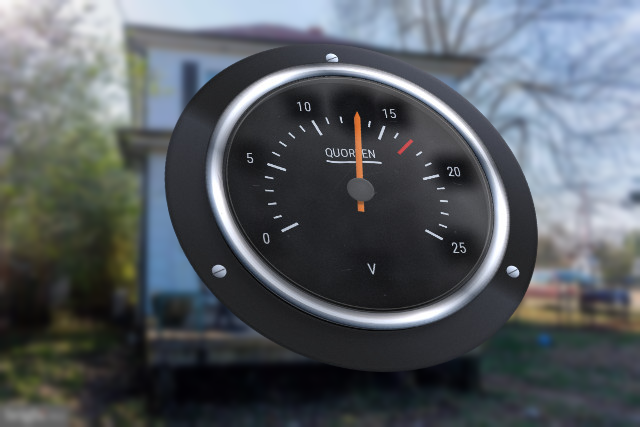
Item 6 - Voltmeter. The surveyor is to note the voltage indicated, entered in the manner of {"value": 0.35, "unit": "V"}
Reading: {"value": 13, "unit": "V"}
